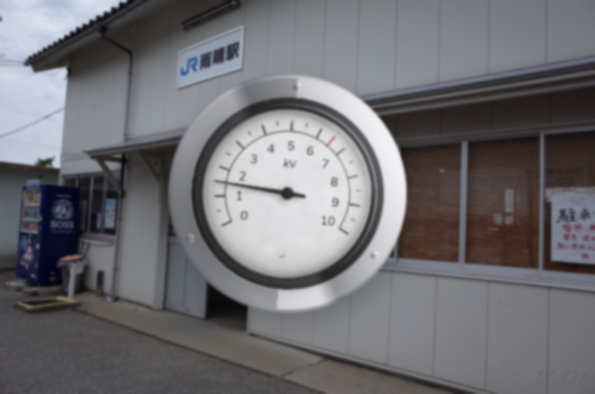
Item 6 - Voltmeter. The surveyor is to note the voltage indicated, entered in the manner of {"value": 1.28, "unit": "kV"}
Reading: {"value": 1.5, "unit": "kV"}
